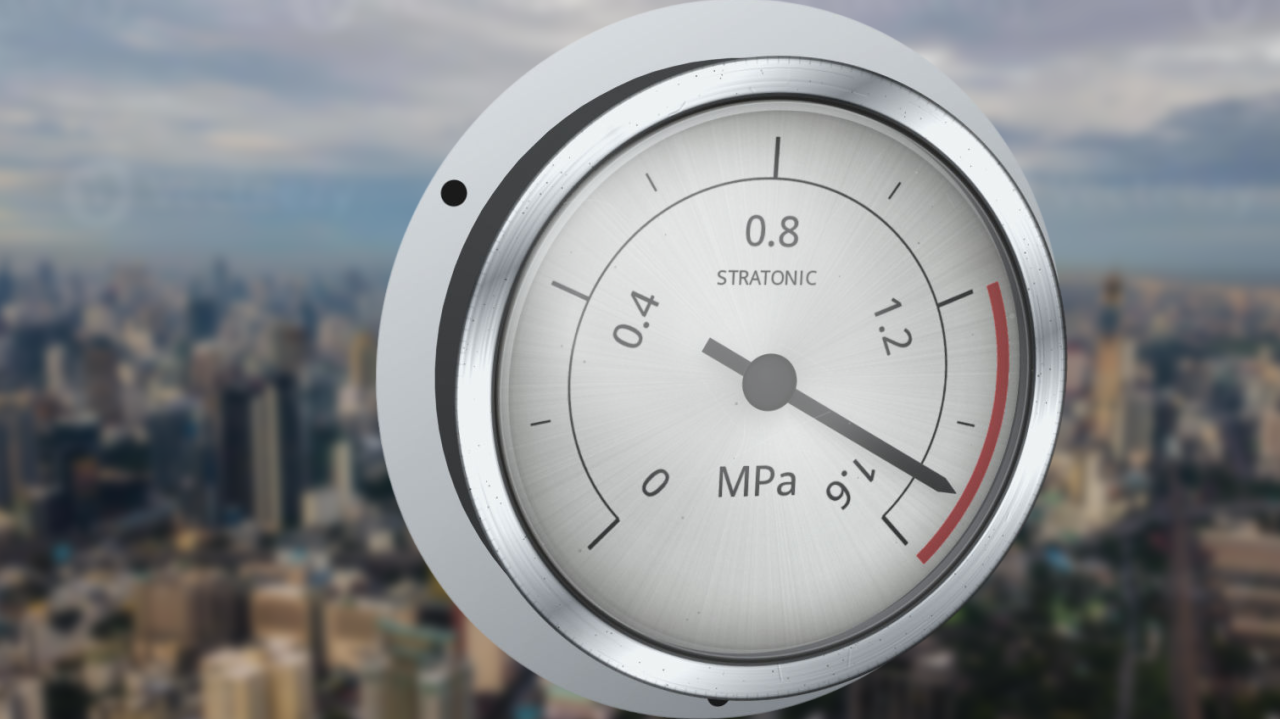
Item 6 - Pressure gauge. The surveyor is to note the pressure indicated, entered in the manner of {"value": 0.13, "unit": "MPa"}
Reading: {"value": 1.5, "unit": "MPa"}
